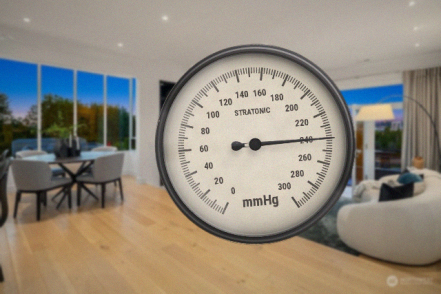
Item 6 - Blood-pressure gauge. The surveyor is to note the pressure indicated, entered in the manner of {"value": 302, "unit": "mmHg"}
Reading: {"value": 240, "unit": "mmHg"}
